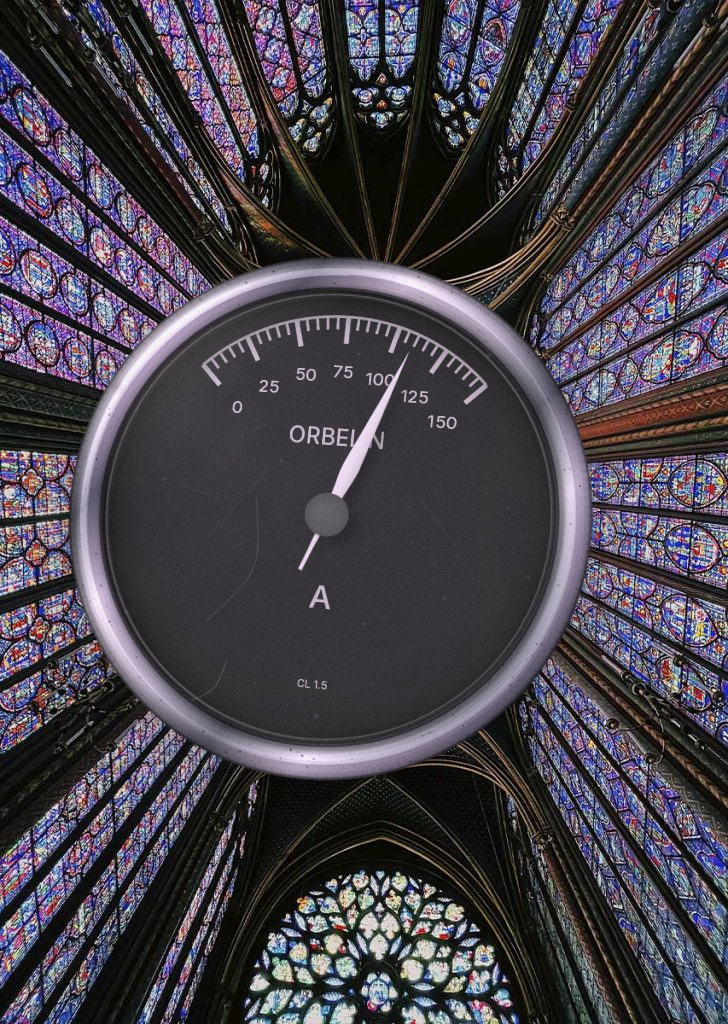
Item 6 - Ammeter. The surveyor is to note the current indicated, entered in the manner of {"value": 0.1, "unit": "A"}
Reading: {"value": 110, "unit": "A"}
